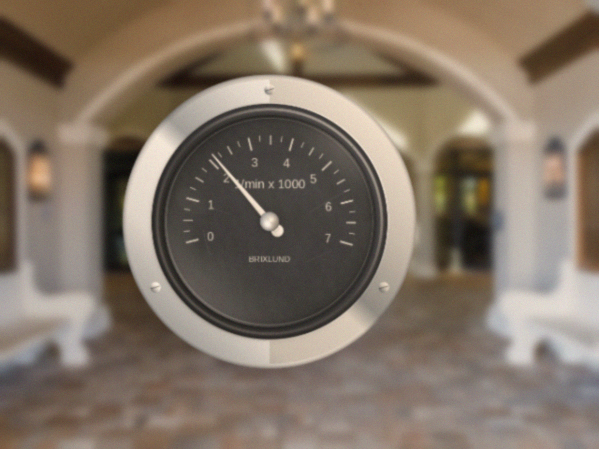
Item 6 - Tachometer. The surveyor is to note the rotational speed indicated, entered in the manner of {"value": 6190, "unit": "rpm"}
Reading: {"value": 2125, "unit": "rpm"}
